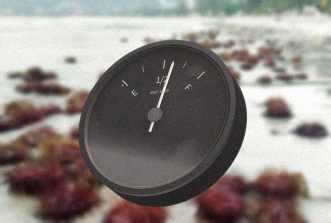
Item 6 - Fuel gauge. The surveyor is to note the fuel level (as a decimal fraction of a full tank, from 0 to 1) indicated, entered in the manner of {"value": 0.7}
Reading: {"value": 0.625}
